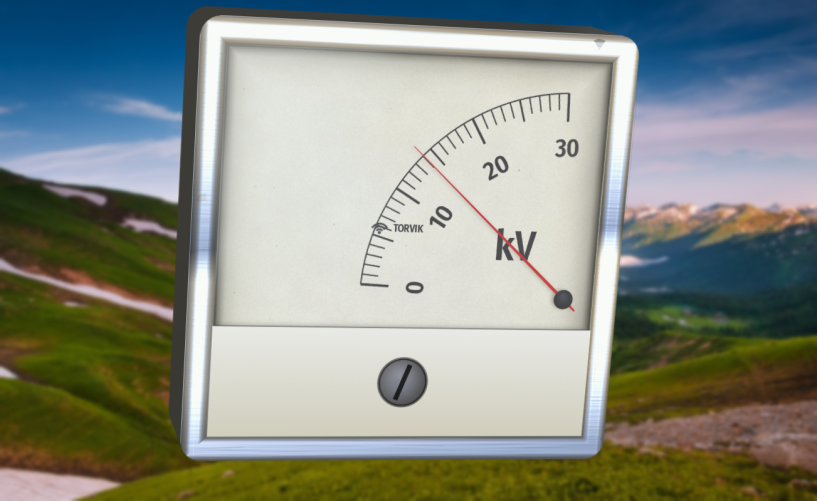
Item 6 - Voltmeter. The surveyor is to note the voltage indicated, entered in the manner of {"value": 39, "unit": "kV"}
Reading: {"value": 14, "unit": "kV"}
